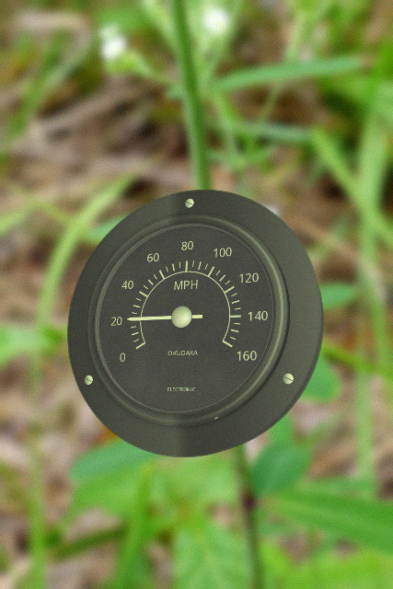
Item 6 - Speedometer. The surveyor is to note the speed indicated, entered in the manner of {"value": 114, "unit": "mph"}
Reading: {"value": 20, "unit": "mph"}
